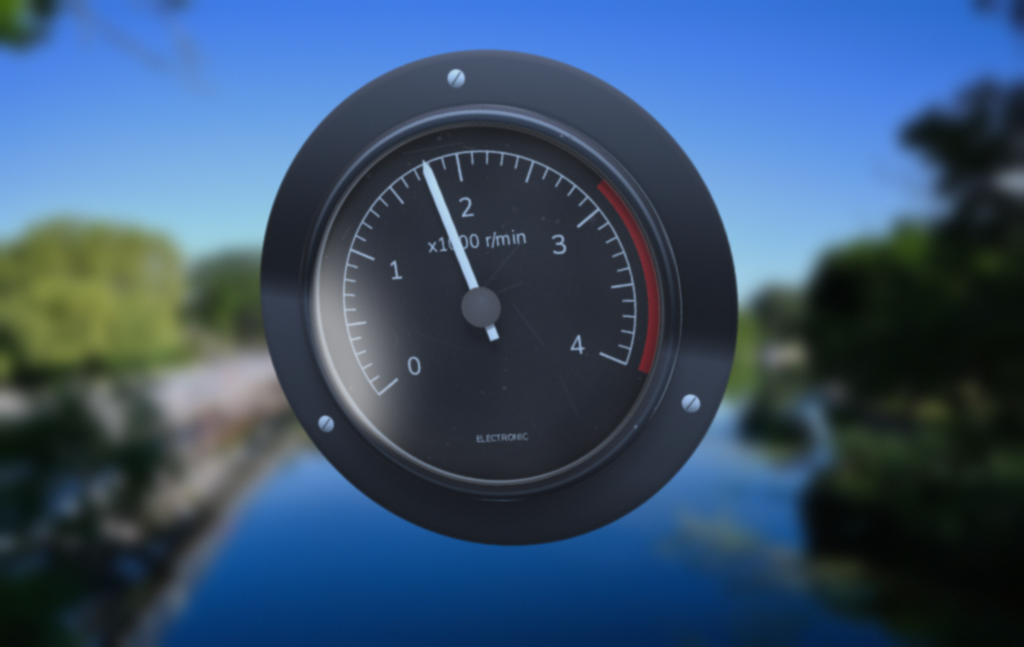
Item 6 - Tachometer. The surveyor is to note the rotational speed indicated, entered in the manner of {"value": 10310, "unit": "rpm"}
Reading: {"value": 1800, "unit": "rpm"}
